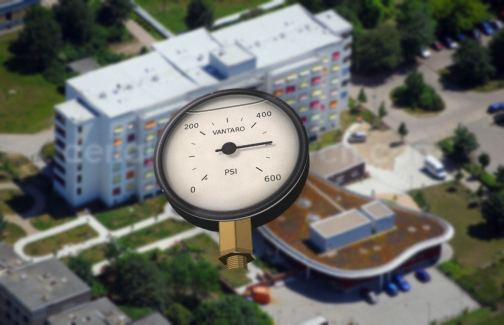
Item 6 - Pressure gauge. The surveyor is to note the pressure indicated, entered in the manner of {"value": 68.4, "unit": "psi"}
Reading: {"value": 500, "unit": "psi"}
